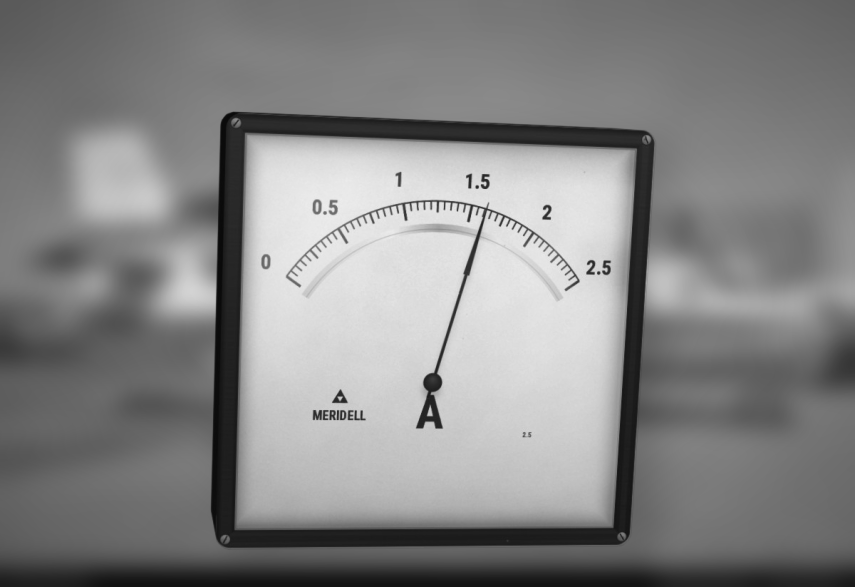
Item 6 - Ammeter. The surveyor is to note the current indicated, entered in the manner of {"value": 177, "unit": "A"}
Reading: {"value": 1.6, "unit": "A"}
